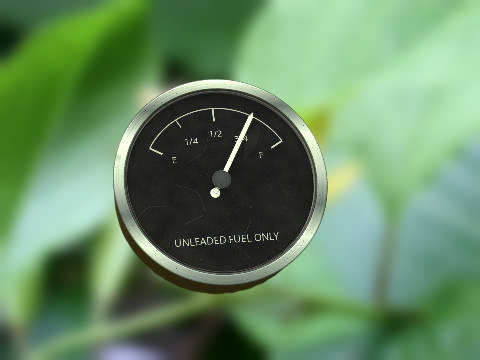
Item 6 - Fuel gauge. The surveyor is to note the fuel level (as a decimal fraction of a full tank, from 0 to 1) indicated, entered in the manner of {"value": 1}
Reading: {"value": 0.75}
